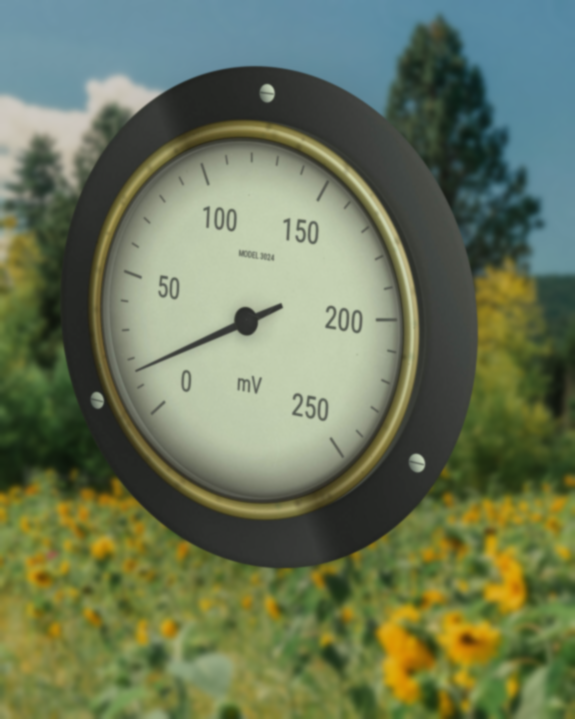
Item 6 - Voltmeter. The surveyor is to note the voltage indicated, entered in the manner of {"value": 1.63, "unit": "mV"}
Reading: {"value": 15, "unit": "mV"}
